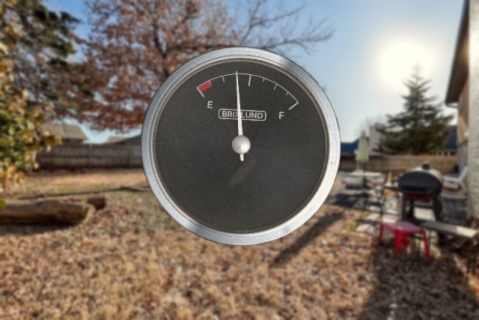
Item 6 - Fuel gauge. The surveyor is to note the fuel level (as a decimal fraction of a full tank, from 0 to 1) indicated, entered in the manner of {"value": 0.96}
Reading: {"value": 0.375}
